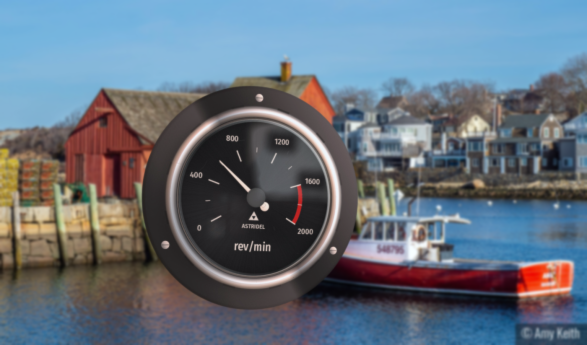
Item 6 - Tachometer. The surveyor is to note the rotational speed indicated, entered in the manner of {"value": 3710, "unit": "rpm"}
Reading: {"value": 600, "unit": "rpm"}
